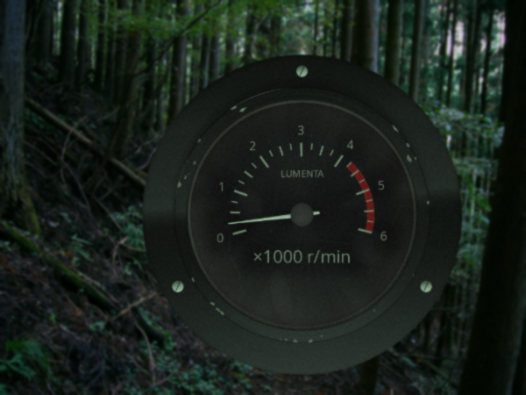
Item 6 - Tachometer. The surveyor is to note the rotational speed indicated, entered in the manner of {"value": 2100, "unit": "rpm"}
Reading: {"value": 250, "unit": "rpm"}
